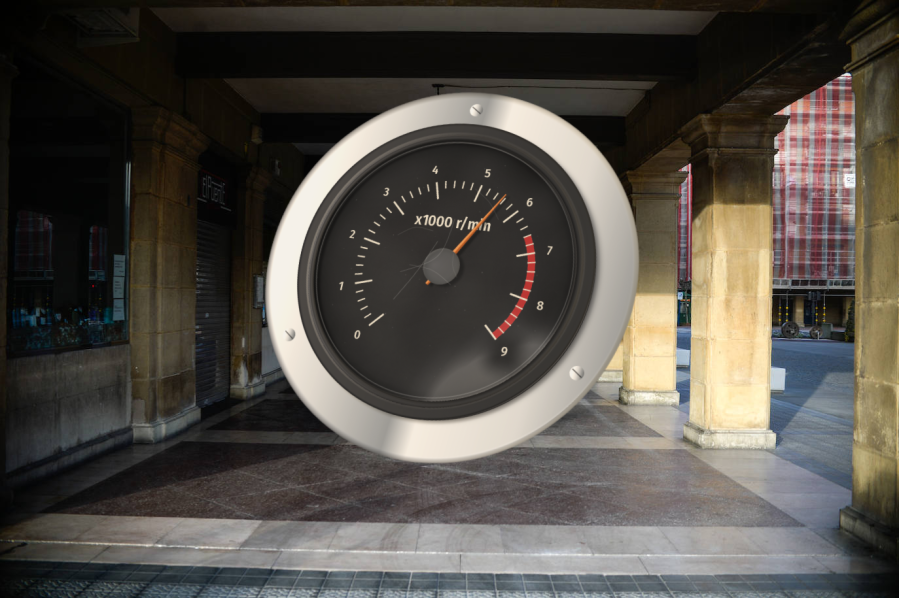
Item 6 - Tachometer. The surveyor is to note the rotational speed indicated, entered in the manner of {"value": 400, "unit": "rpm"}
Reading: {"value": 5600, "unit": "rpm"}
